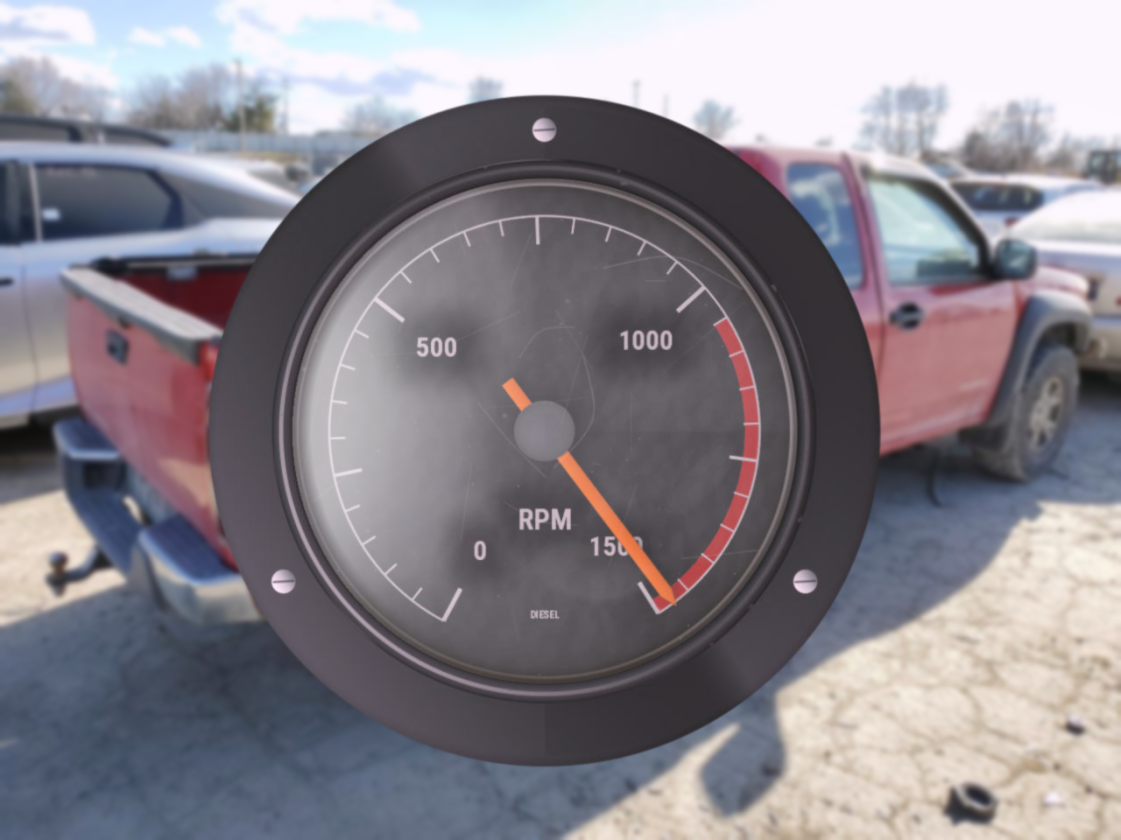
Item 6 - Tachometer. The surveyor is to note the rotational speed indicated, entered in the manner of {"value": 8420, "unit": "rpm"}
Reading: {"value": 1475, "unit": "rpm"}
